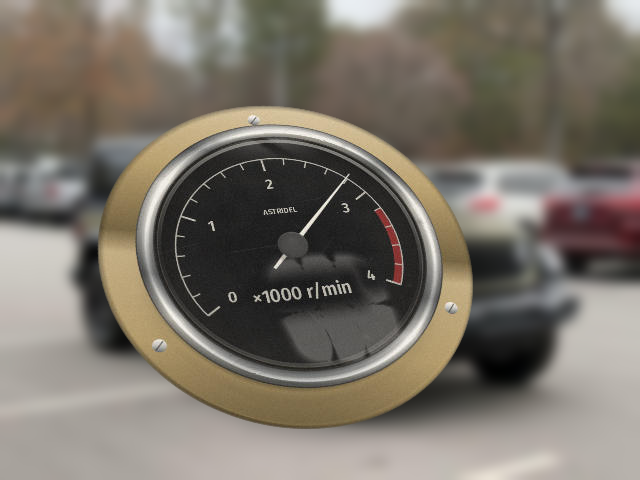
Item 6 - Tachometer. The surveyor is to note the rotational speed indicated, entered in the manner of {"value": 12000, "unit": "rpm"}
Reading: {"value": 2800, "unit": "rpm"}
